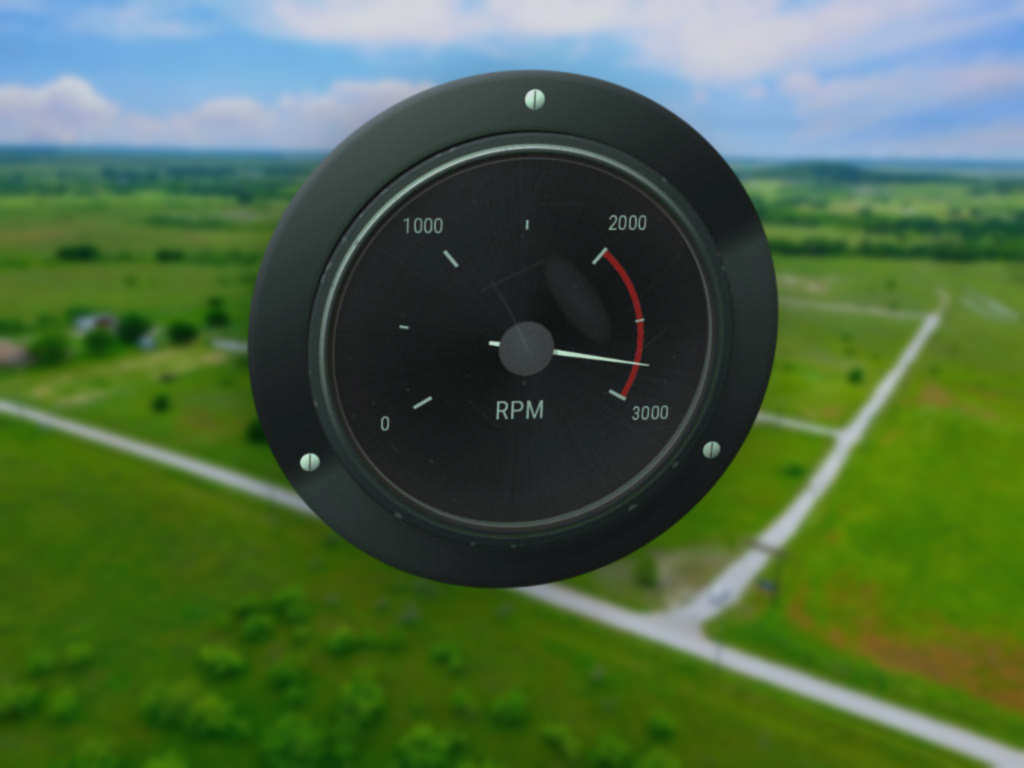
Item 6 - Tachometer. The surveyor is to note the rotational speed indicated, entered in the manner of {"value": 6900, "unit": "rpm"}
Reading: {"value": 2750, "unit": "rpm"}
